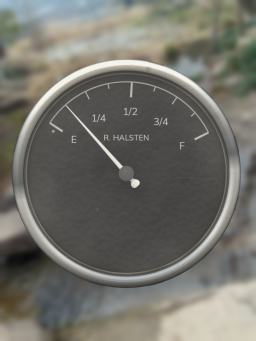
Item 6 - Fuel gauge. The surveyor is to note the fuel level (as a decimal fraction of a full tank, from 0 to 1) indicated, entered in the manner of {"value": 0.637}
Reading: {"value": 0.125}
